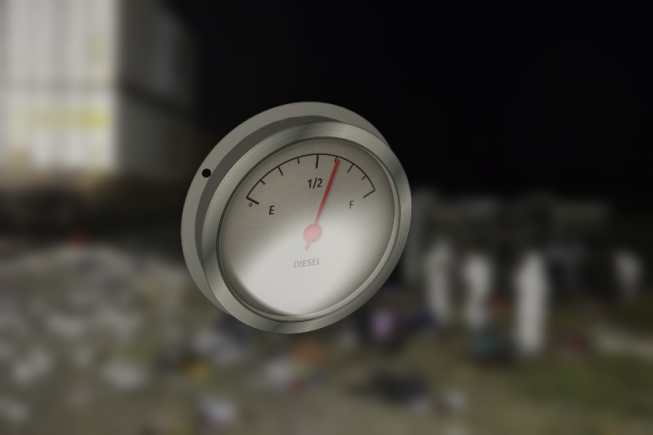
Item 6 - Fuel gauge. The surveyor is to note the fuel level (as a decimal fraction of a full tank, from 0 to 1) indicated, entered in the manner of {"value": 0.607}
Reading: {"value": 0.625}
